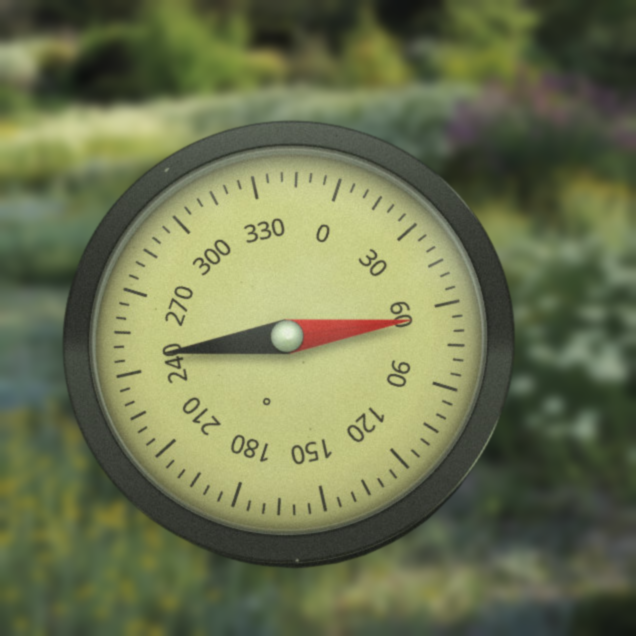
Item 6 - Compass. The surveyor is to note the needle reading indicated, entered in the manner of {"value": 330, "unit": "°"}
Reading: {"value": 65, "unit": "°"}
